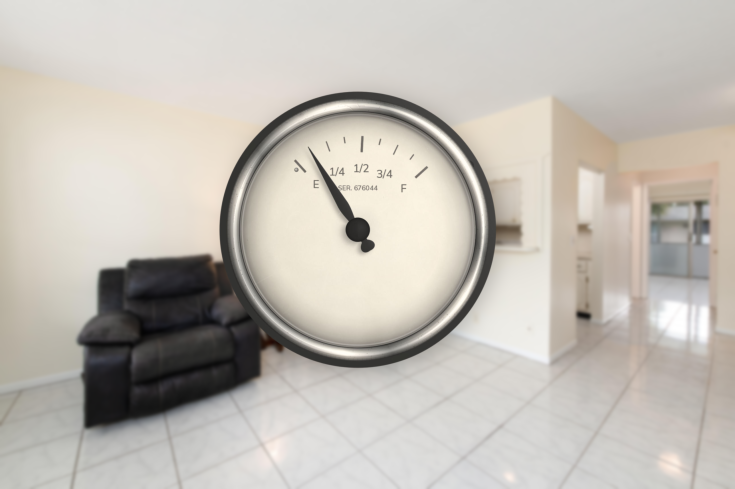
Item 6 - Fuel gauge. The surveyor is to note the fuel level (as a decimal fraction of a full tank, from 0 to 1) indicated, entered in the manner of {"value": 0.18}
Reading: {"value": 0.125}
